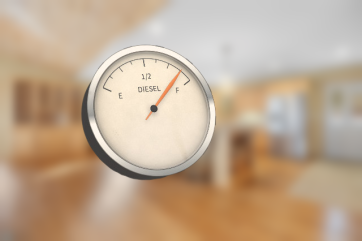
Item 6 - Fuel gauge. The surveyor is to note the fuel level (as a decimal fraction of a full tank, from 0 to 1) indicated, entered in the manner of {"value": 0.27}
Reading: {"value": 0.875}
